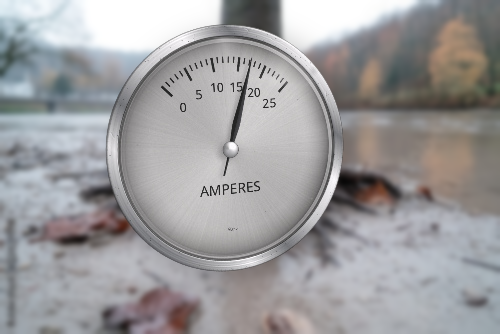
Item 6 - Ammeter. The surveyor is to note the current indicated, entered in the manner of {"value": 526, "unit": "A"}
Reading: {"value": 17, "unit": "A"}
